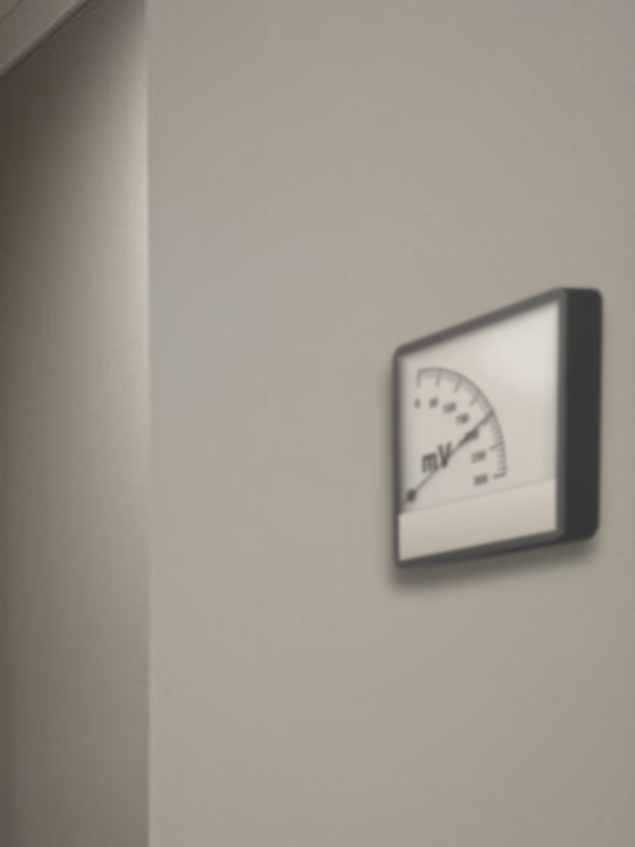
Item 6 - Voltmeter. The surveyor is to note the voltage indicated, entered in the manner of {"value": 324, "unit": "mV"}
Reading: {"value": 200, "unit": "mV"}
